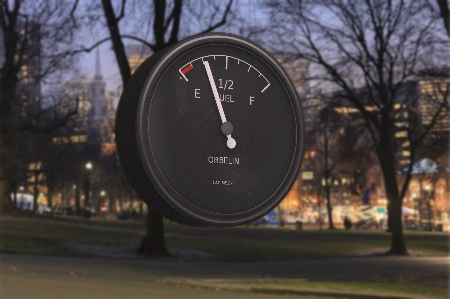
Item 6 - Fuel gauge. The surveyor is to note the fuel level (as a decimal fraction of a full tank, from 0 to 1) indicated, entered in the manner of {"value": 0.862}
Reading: {"value": 0.25}
